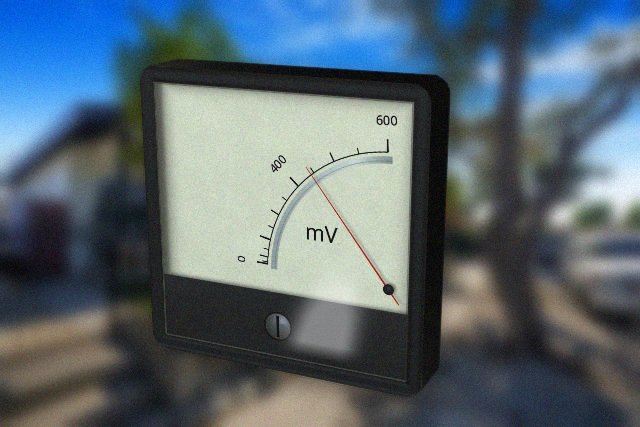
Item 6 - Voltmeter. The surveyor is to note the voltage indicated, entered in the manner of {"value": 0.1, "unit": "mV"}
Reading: {"value": 450, "unit": "mV"}
